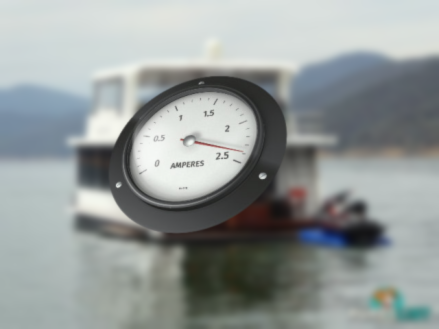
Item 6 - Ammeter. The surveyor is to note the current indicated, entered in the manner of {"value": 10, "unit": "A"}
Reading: {"value": 2.4, "unit": "A"}
